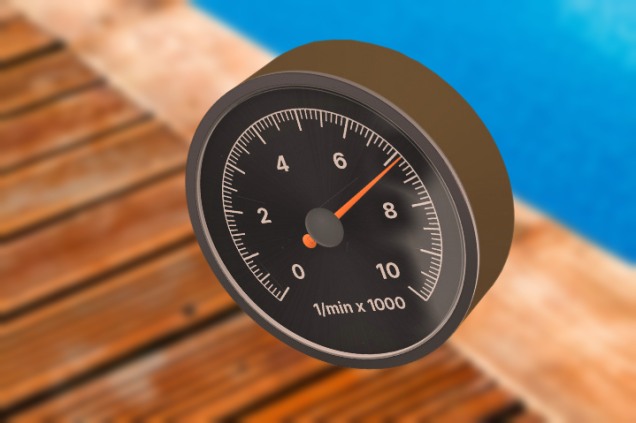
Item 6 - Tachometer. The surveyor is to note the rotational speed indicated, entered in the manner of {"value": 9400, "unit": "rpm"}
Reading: {"value": 7100, "unit": "rpm"}
